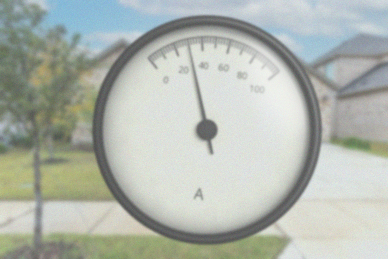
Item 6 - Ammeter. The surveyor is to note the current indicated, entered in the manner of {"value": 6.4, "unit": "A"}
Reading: {"value": 30, "unit": "A"}
